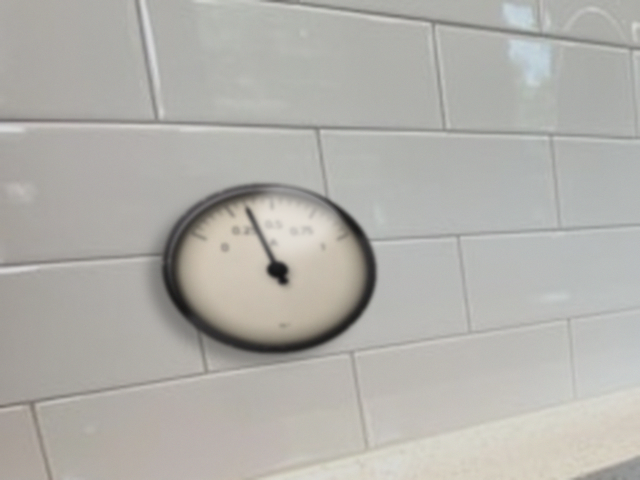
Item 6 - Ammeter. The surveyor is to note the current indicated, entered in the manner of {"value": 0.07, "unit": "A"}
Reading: {"value": 0.35, "unit": "A"}
